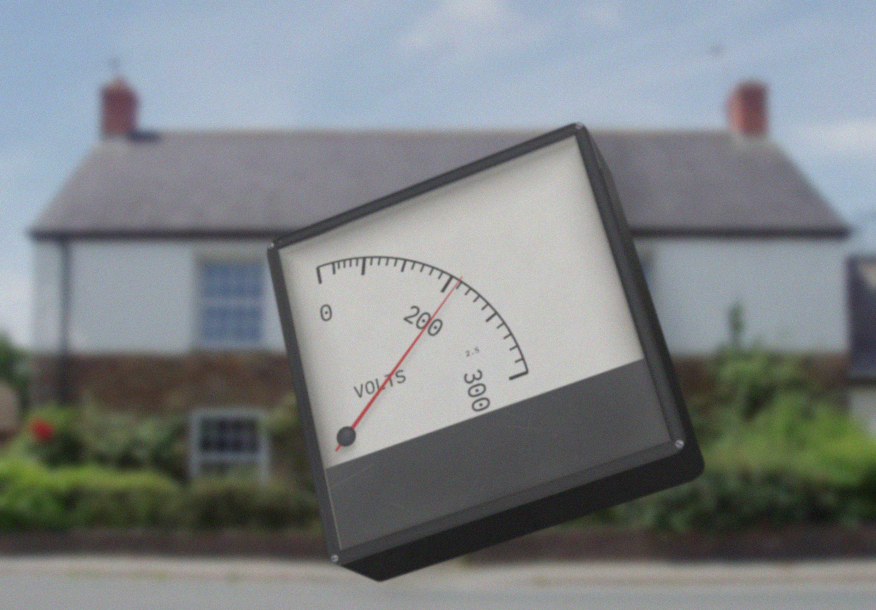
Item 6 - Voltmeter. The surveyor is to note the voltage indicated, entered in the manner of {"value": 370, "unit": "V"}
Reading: {"value": 210, "unit": "V"}
